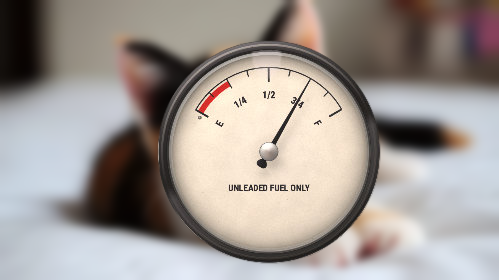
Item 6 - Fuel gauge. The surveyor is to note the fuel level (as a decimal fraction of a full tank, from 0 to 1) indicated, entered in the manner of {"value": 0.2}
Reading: {"value": 0.75}
